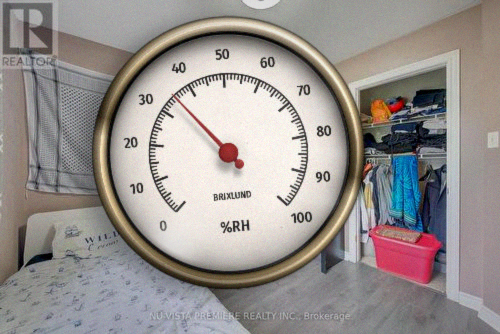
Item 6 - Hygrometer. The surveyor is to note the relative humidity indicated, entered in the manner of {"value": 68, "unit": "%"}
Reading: {"value": 35, "unit": "%"}
